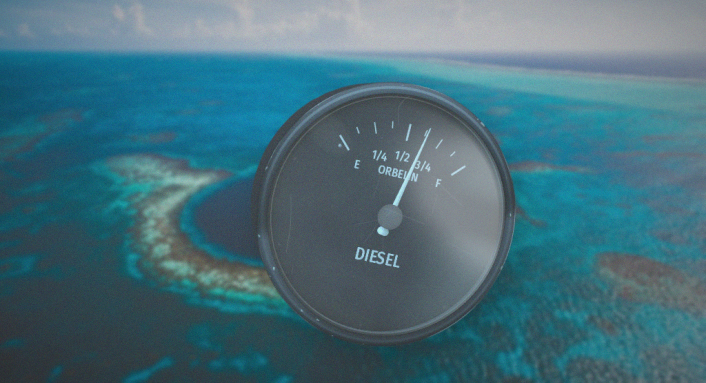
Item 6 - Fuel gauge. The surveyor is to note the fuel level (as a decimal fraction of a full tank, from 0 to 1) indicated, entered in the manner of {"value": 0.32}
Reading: {"value": 0.625}
